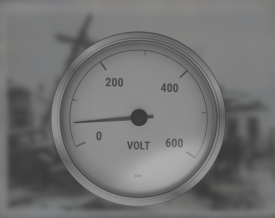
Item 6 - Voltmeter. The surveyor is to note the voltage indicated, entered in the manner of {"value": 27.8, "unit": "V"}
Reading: {"value": 50, "unit": "V"}
